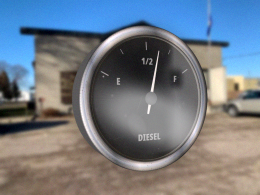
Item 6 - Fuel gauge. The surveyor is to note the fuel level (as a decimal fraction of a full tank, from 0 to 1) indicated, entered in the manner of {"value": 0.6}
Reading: {"value": 0.625}
